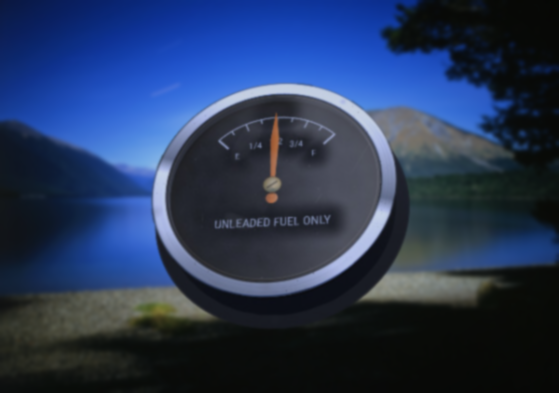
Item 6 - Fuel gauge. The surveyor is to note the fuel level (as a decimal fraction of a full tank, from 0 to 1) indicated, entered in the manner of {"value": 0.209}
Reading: {"value": 0.5}
